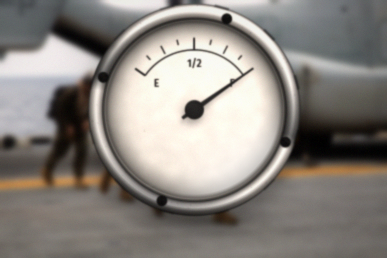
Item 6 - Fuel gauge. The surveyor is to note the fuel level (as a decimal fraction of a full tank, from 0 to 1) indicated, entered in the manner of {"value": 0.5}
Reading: {"value": 1}
